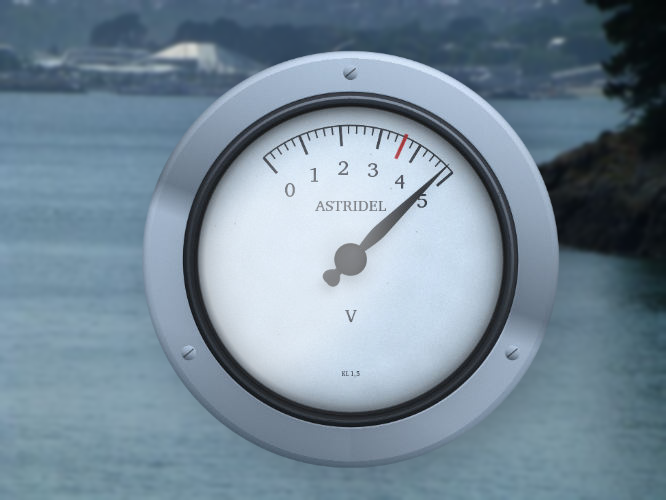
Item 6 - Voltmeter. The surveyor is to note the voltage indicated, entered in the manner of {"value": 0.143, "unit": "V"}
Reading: {"value": 4.8, "unit": "V"}
